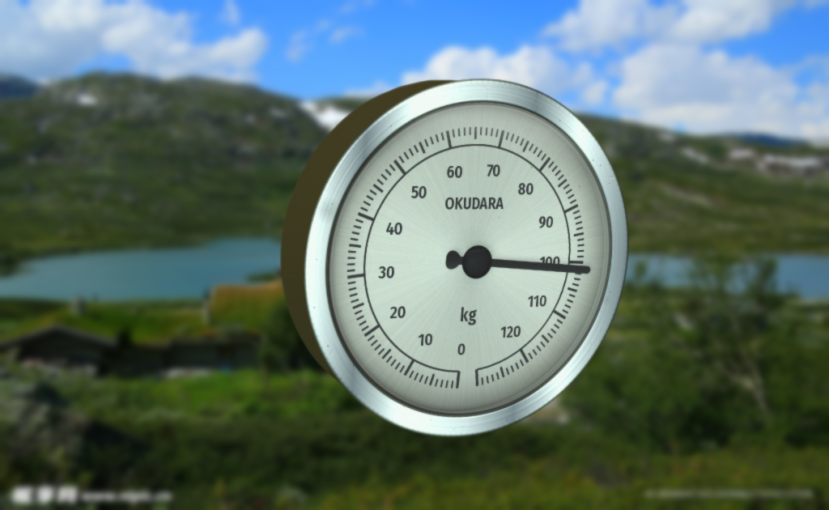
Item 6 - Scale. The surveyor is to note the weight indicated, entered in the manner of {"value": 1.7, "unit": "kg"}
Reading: {"value": 101, "unit": "kg"}
